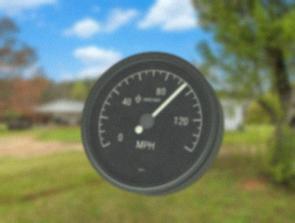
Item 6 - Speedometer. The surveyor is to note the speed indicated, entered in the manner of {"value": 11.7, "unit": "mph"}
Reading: {"value": 95, "unit": "mph"}
